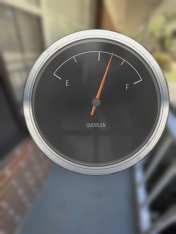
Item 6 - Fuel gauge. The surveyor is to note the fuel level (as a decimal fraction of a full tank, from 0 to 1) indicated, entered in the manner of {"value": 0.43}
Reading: {"value": 0.625}
